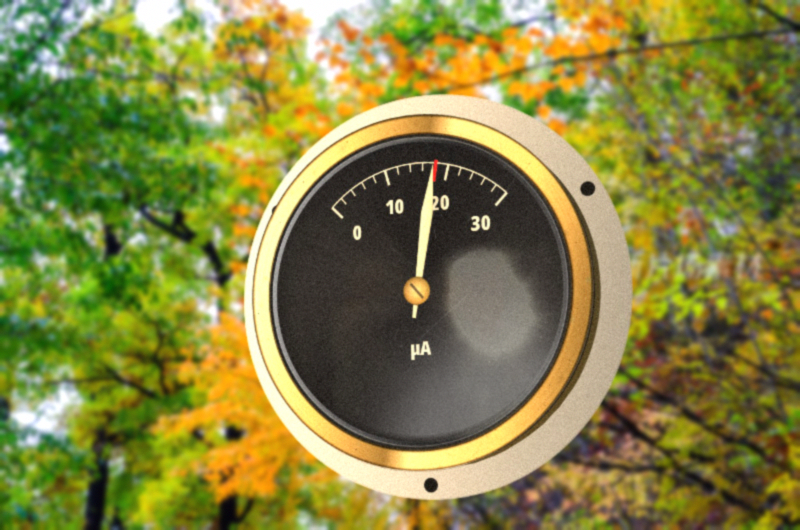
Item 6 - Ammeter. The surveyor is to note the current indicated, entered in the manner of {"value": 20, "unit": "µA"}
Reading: {"value": 18, "unit": "µA"}
